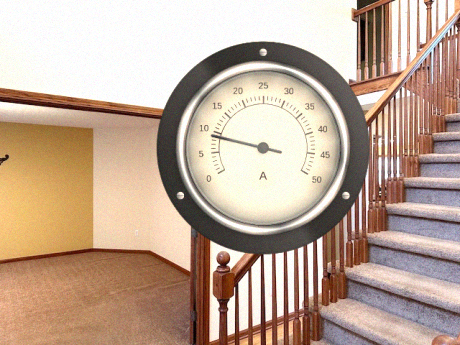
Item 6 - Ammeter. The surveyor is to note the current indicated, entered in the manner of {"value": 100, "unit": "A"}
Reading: {"value": 9, "unit": "A"}
